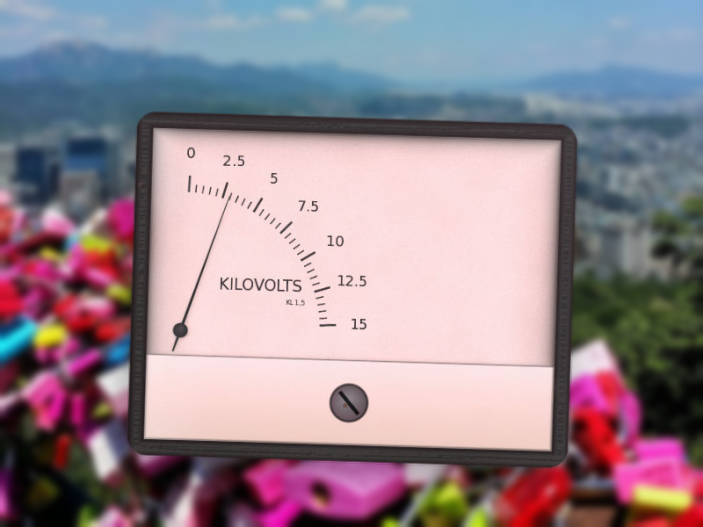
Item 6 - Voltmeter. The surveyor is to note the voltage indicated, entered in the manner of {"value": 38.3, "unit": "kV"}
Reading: {"value": 3, "unit": "kV"}
